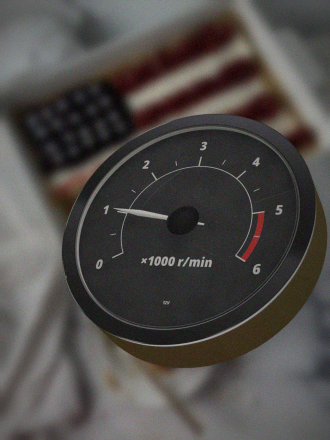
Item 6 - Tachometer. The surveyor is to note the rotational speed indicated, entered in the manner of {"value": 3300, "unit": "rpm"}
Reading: {"value": 1000, "unit": "rpm"}
